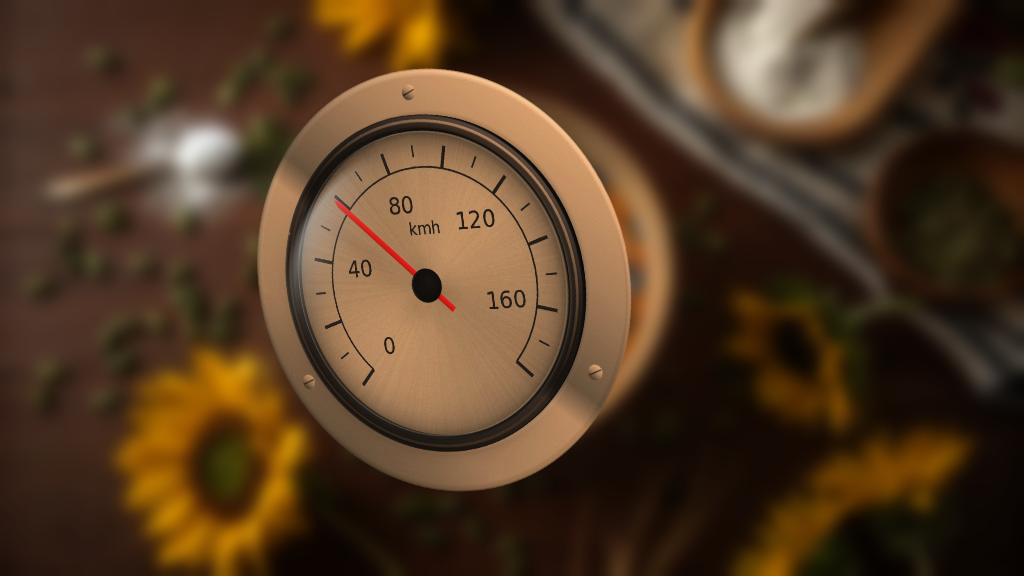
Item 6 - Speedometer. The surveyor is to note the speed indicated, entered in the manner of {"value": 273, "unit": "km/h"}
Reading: {"value": 60, "unit": "km/h"}
